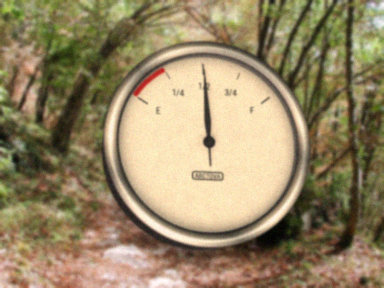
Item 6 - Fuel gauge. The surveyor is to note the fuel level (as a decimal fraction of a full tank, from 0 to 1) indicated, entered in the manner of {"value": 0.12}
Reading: {"value": 0.5}
